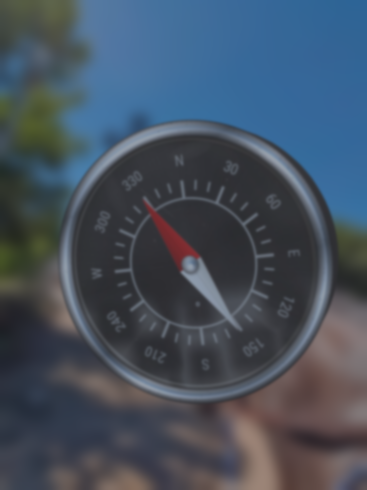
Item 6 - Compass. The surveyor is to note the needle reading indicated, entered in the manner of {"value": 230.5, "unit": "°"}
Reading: {"value": 330, "unit": "°"}
